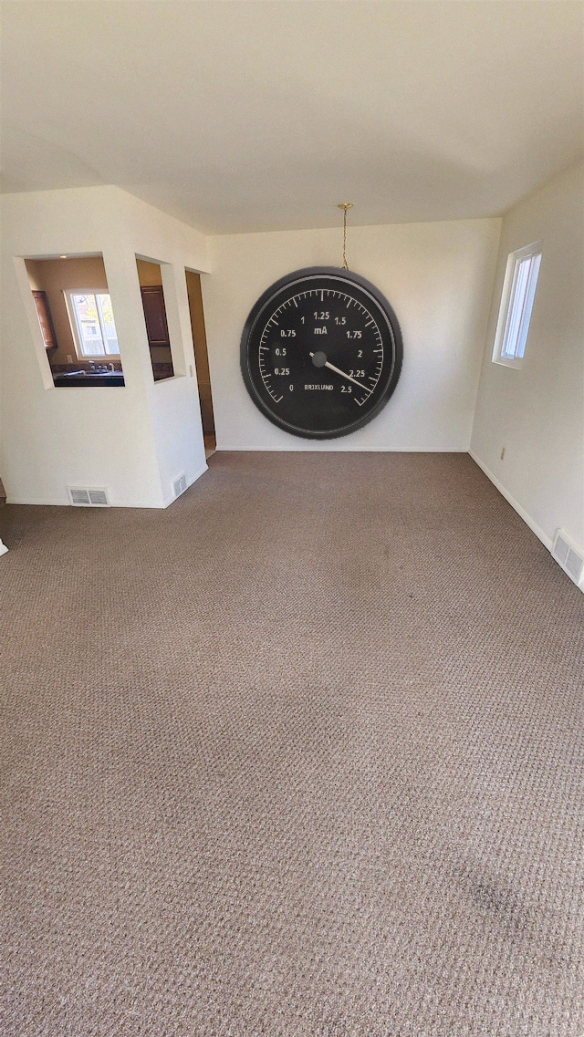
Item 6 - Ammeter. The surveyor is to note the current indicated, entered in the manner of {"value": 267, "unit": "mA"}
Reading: {"value": 2.35, "unit": "mA"}
